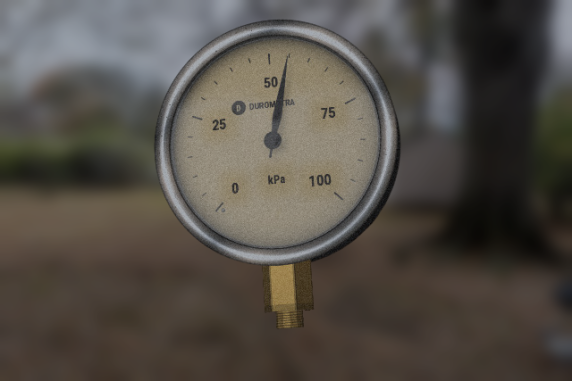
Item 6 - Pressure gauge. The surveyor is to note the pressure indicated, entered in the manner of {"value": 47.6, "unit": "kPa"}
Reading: {"value": 55, "unit": "kPa"}
